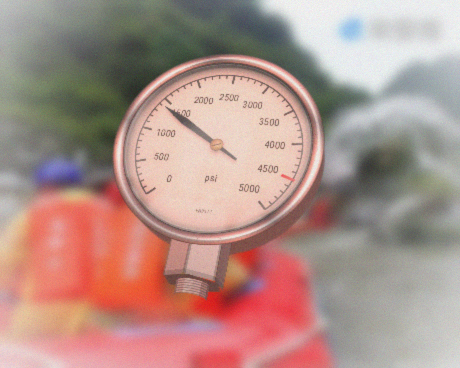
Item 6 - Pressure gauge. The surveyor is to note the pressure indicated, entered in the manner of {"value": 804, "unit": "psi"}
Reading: {"value": 1400, "unit": "psi"}
